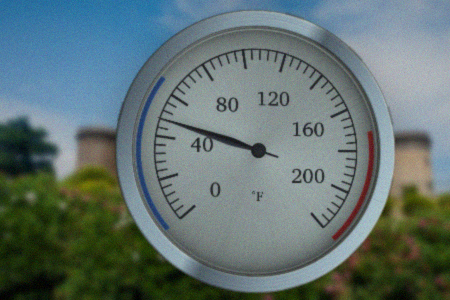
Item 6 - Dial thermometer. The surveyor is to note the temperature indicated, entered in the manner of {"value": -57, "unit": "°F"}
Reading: {"value": 48, "unit": "°F"}
